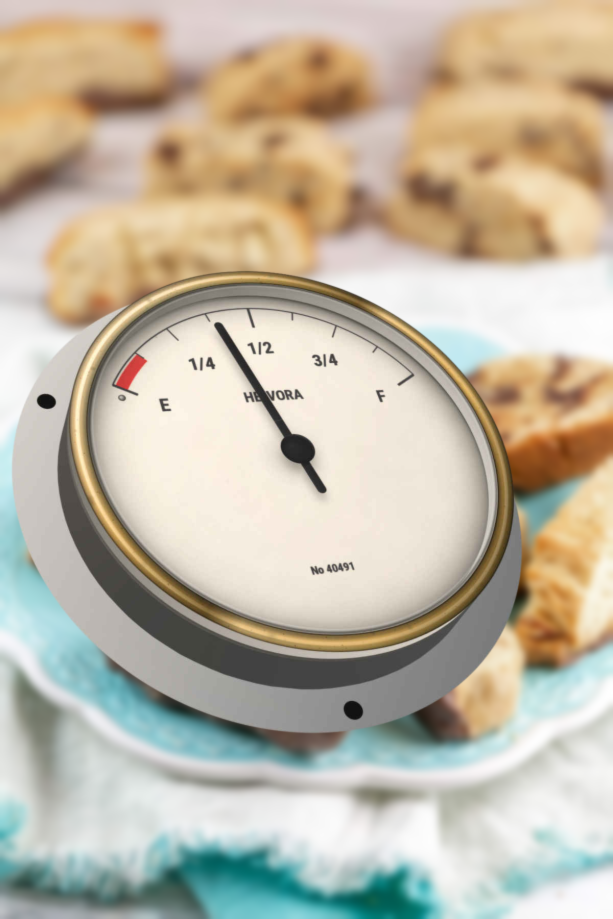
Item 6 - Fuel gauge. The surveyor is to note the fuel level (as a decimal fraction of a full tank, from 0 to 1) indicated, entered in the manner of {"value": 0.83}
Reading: {"value": 0.375}
